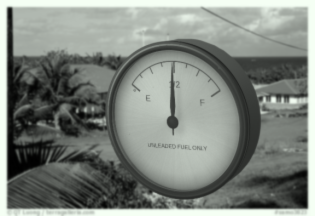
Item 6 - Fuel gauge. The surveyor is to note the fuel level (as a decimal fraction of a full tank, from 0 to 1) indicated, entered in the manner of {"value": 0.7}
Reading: {"value": 0.5}
